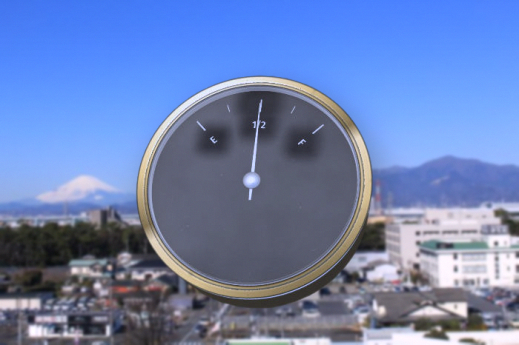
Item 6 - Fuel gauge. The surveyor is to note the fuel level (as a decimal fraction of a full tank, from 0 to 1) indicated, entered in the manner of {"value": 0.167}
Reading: {"value": 0.5}
